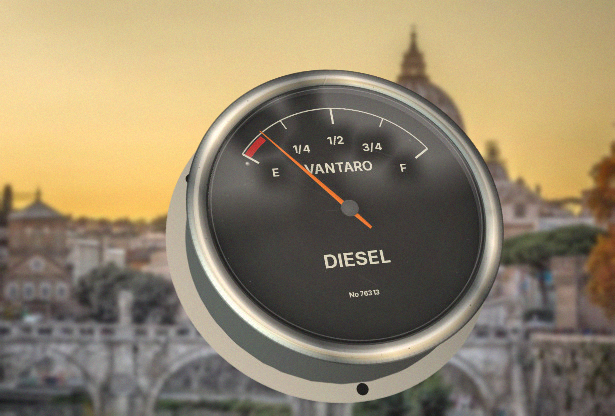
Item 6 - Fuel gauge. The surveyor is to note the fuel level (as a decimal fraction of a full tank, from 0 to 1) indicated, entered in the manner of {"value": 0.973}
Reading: {"value": 0.125}
